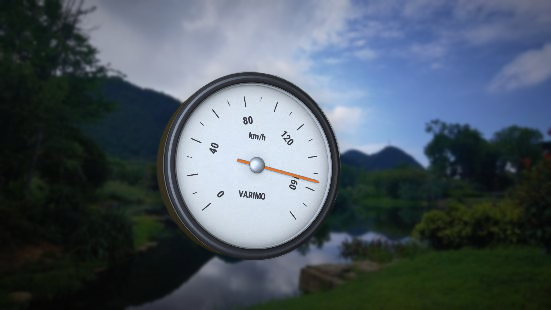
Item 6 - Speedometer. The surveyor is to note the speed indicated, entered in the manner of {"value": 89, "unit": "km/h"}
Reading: {"value": 155, "unit": "km/h"}
